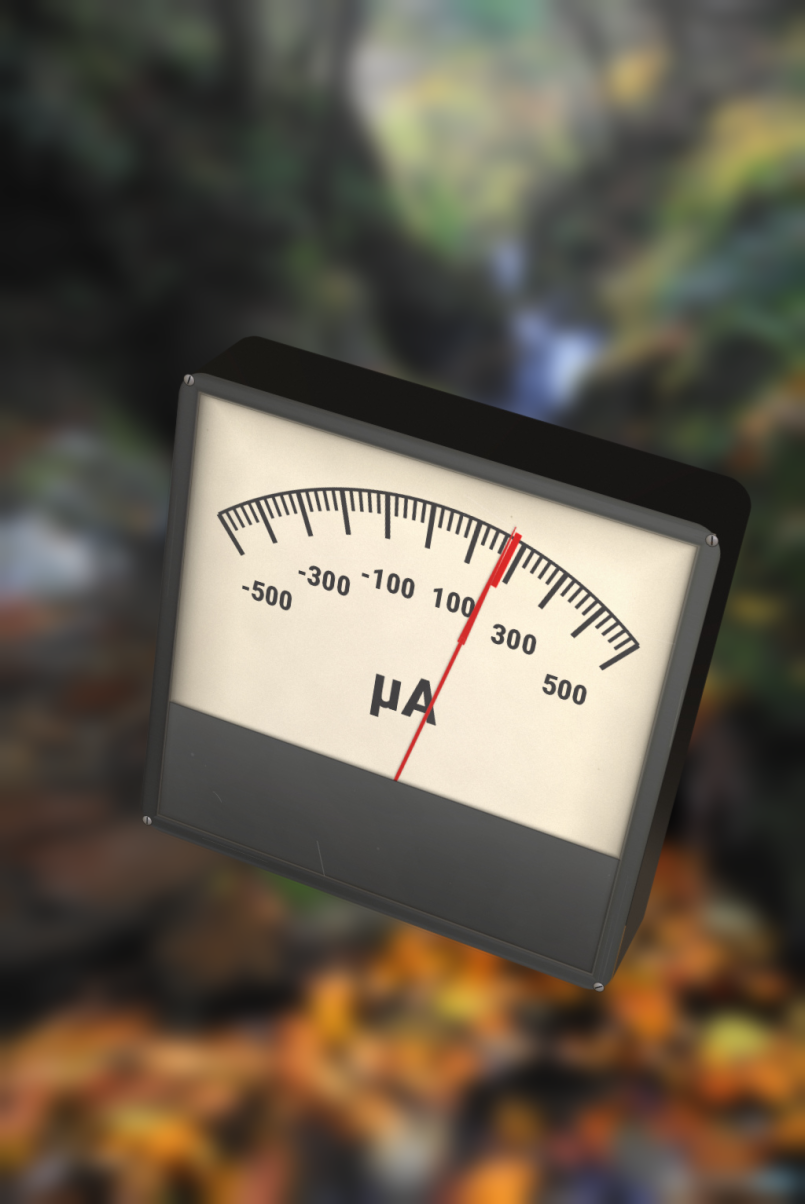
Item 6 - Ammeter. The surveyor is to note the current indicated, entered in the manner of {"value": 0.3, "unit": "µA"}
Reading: {"value": 170, "unit": "µA"}
